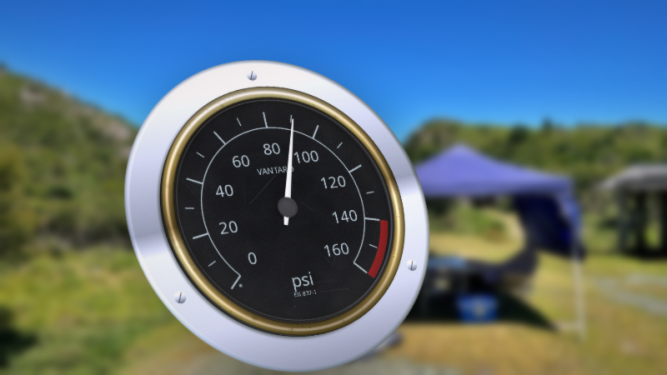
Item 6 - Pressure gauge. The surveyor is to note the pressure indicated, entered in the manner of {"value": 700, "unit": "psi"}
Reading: {"value": 90, "unit": "psi"}
